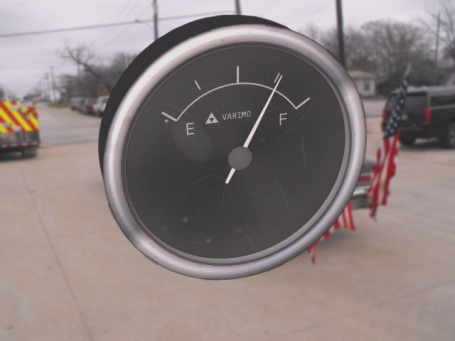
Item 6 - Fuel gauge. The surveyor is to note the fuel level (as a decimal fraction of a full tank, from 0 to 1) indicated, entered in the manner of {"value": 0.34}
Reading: {"value": 0.75}
